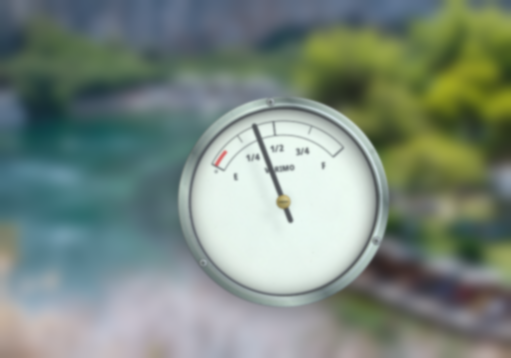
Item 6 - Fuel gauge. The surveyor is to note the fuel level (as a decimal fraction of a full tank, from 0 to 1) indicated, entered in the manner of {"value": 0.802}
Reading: {"value": 0.375}
